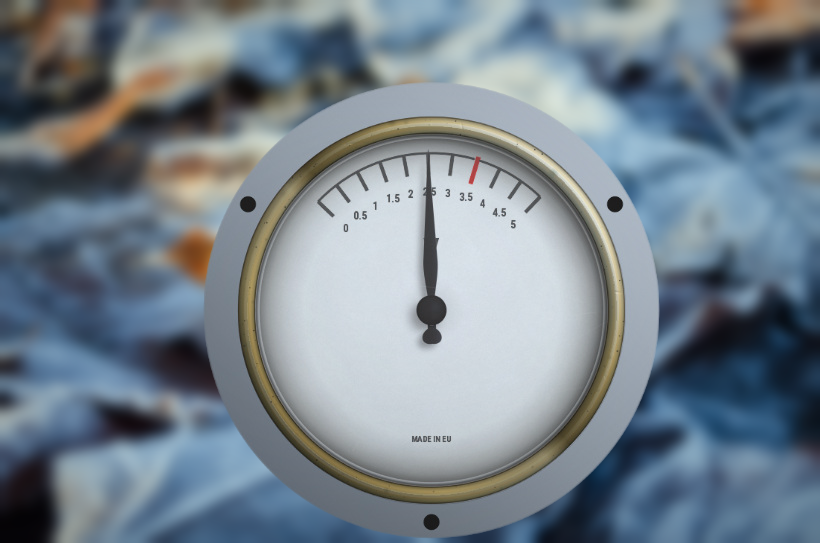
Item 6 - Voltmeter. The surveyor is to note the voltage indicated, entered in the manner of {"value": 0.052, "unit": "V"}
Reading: {"value": 2.5, "unit": "V"}
